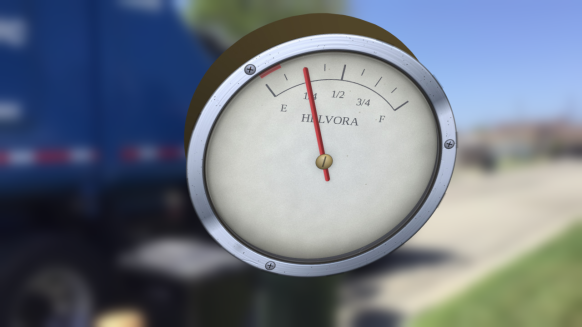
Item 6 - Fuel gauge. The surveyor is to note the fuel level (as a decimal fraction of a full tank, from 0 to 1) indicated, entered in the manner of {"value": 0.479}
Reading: {"value": 0.25}
